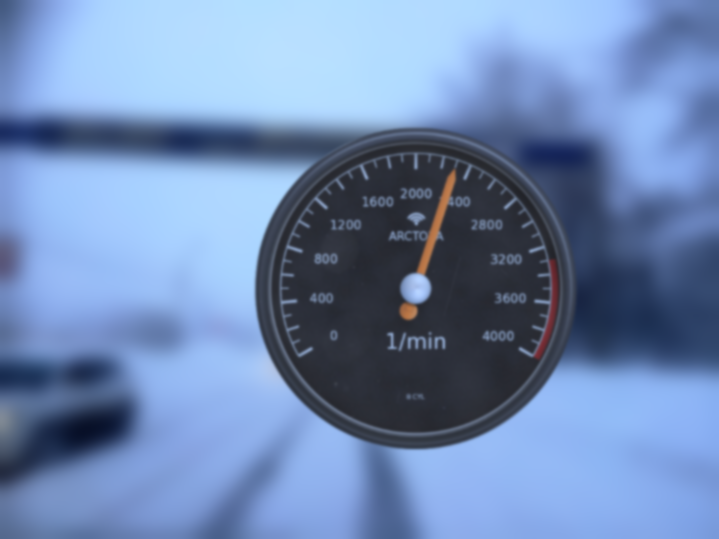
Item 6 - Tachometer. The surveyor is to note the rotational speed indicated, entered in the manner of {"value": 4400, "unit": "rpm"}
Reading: {"value": 2300, "unit": "rpm"}
